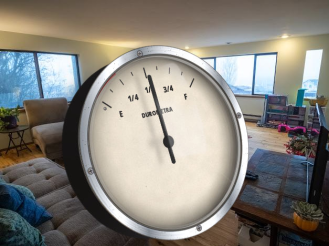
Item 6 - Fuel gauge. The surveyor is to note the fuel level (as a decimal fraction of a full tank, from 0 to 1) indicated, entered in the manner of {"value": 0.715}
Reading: {"value": 0.5}
